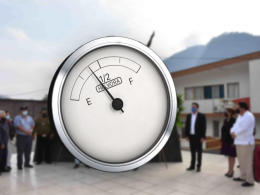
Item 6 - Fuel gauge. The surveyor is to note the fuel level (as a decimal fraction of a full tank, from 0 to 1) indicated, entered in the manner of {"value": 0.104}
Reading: {"value": 0.375}
